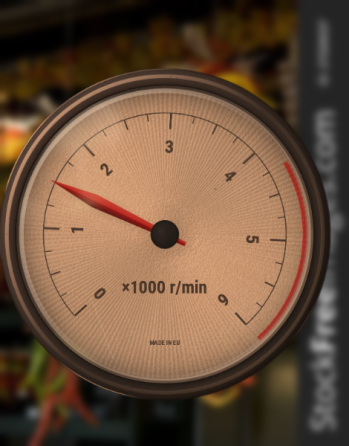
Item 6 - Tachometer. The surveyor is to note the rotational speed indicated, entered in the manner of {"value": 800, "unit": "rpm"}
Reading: {"value": 1500, "unit": "rpm"}
